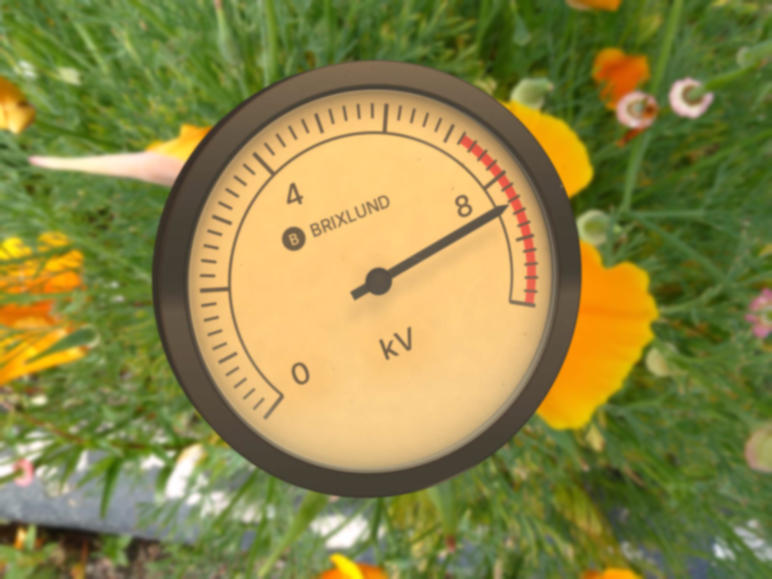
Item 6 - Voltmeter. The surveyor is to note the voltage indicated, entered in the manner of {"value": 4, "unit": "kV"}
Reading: {"value": 8.4, "unit": "kV"}
